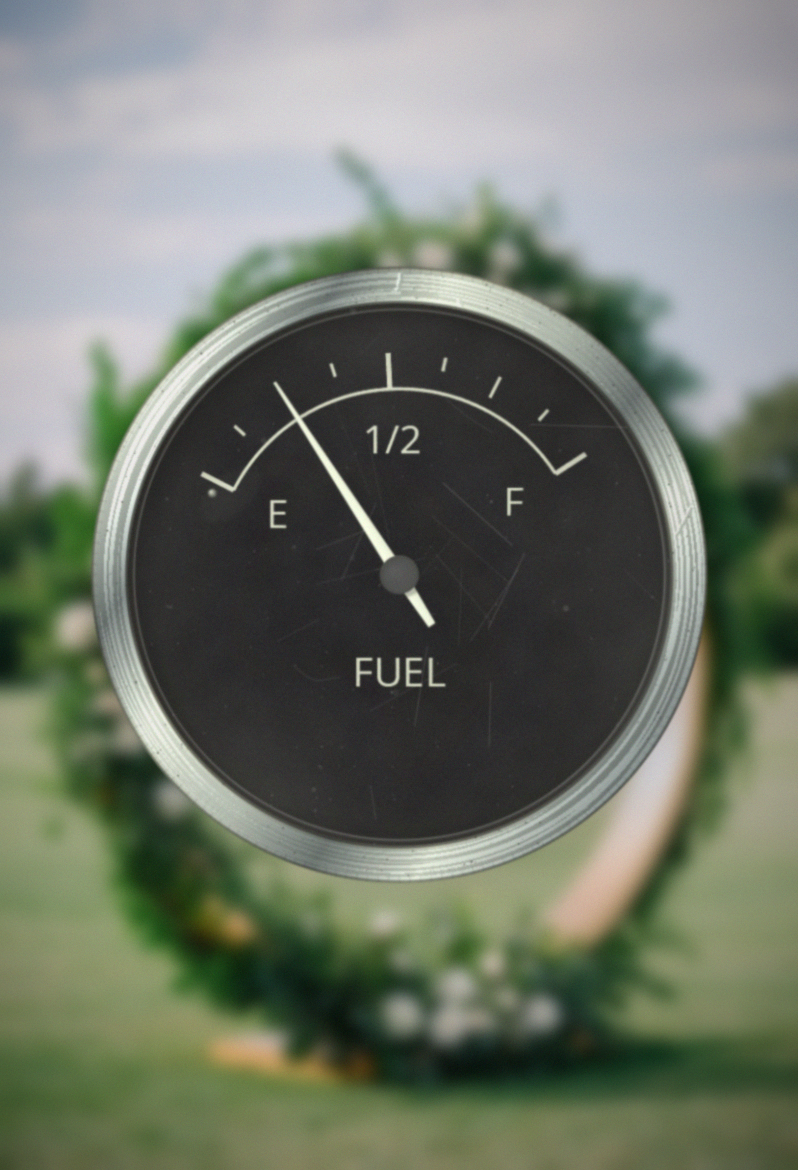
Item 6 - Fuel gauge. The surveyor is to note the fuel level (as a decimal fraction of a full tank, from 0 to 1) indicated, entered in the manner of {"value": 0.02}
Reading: {"value": 0.25}
